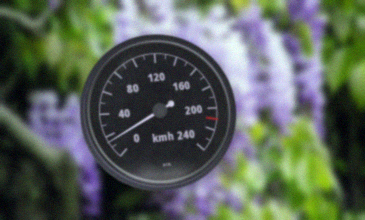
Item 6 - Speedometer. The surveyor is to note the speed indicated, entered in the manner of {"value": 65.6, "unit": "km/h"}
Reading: {"value": 15, "unit": "km/h"}
